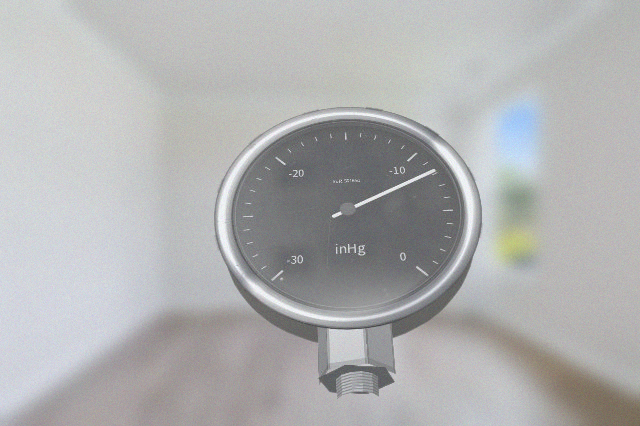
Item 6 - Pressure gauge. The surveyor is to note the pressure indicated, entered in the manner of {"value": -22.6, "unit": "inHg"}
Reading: {"value": -8, "unit": "inHg"}
